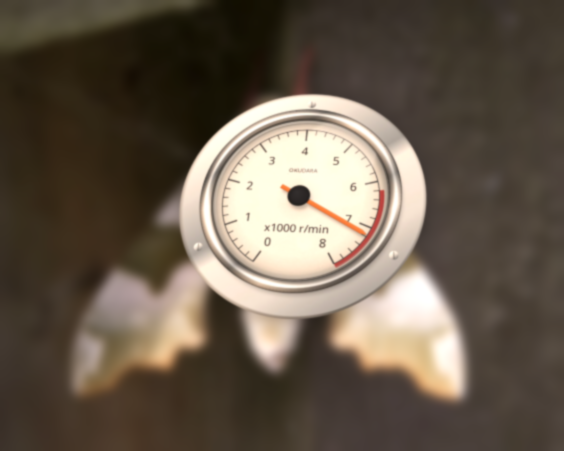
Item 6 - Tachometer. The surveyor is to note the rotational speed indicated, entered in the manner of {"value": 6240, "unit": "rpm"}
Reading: {"value": 7200, "unit": "rpm"}
